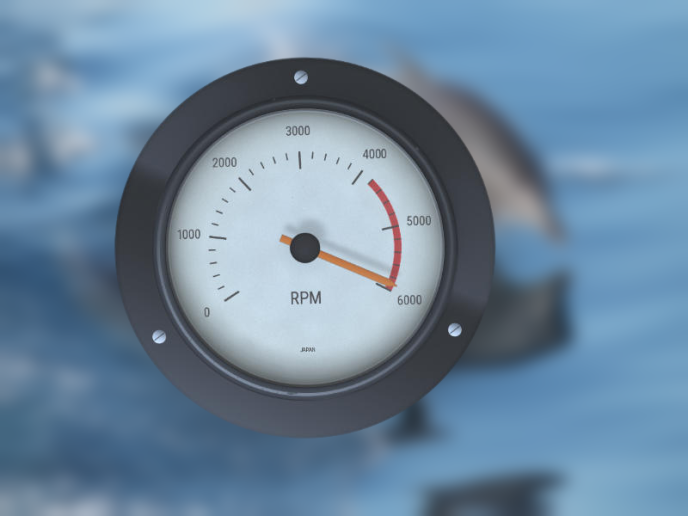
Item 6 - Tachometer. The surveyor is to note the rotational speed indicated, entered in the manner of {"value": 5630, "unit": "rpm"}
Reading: {"value": 5900, "unit": "rpm"}
